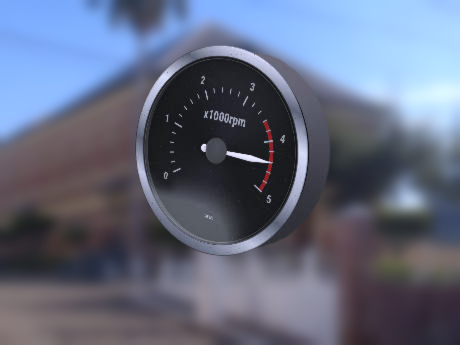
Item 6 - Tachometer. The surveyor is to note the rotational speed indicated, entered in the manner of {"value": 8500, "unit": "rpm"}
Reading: {"value": 4400, "unit": "rpm"}
